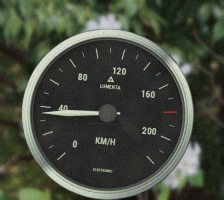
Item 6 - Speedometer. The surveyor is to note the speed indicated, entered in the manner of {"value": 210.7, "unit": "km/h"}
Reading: {"value": 35, "unit": "km/h"}
